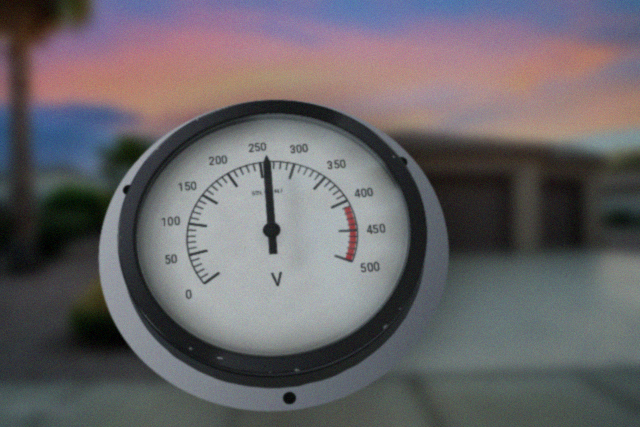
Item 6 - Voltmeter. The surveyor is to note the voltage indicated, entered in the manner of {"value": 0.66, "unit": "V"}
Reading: {"value": 260, "unit": "V"}
